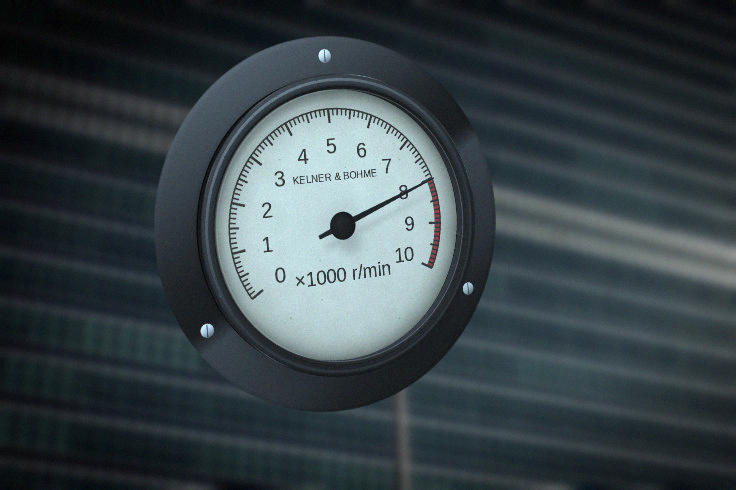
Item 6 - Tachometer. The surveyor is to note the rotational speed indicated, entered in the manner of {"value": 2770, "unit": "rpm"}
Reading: {"value": 8000, "unit": "rpm"}
